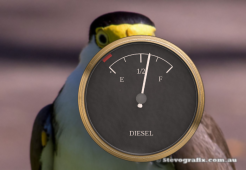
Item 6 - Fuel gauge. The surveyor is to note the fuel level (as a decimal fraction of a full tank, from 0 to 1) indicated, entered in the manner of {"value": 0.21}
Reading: {"value": 0.625}
